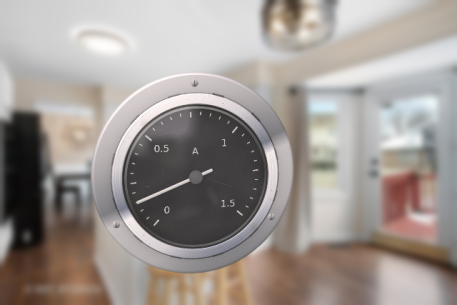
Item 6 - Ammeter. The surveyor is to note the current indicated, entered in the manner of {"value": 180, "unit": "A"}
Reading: {"value": 0.15, "unit": "A"}
